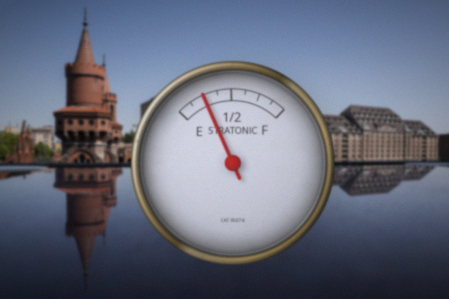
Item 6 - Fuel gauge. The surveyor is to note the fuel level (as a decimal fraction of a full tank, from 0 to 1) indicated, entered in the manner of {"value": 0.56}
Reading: {"value": 0.25}
